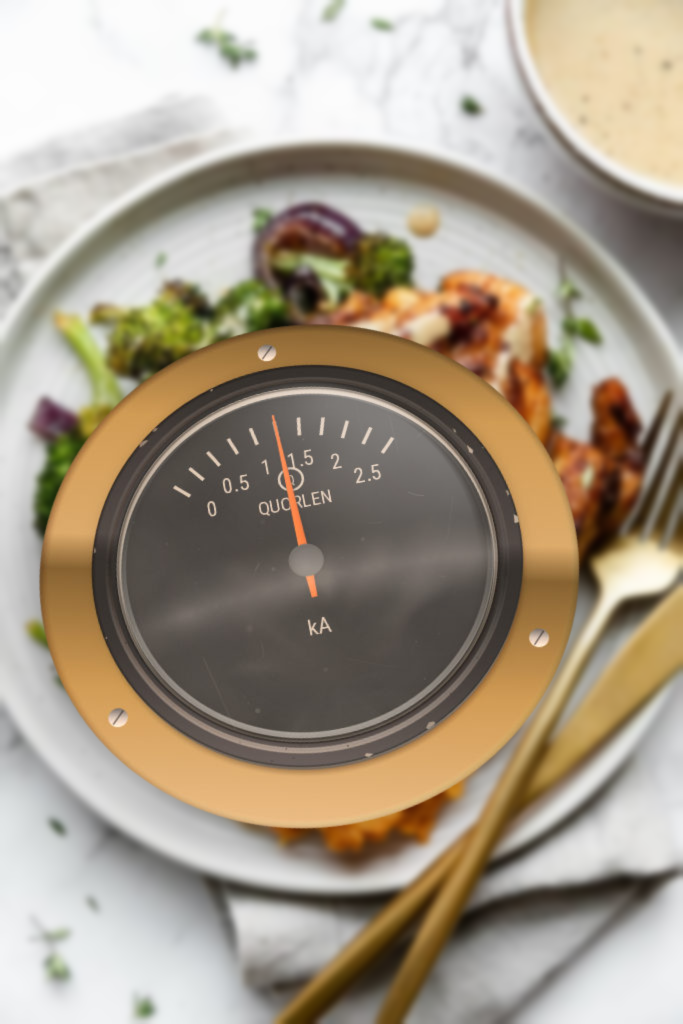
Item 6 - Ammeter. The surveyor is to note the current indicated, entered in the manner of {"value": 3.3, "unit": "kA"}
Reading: {"value": 1.25, "unit": "kA"}
